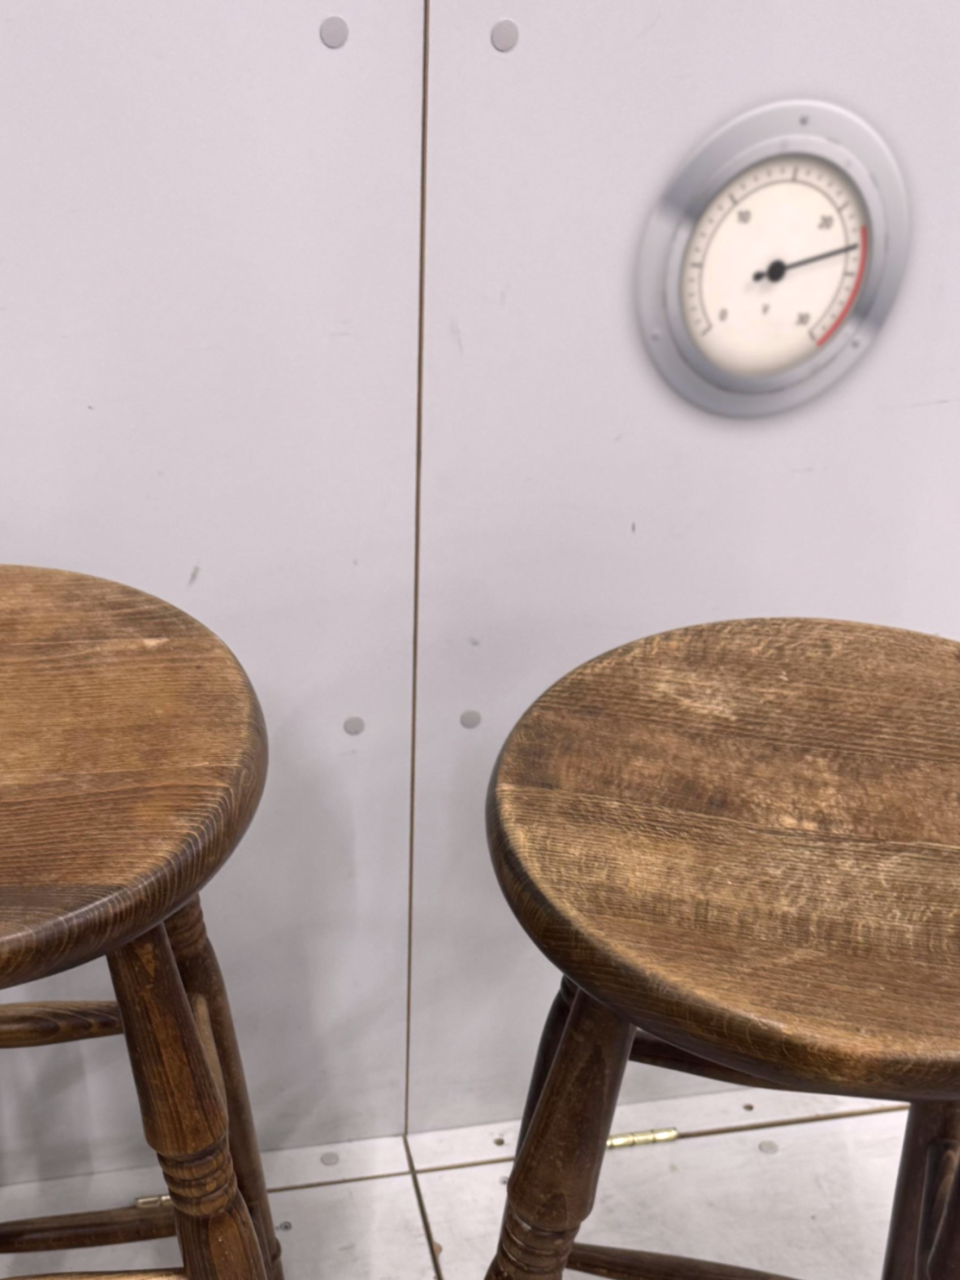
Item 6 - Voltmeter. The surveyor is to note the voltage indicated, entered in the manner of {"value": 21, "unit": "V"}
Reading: {"value": 23, "unit": "V"}
